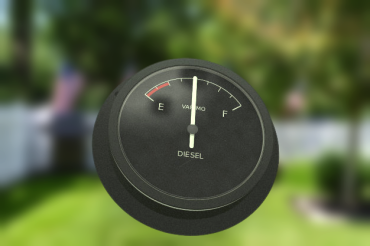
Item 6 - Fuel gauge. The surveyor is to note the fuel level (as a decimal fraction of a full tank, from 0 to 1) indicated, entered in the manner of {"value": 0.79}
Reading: {"value": 0.5}
